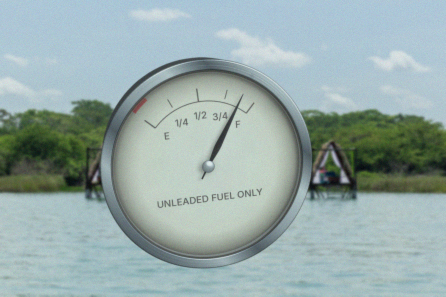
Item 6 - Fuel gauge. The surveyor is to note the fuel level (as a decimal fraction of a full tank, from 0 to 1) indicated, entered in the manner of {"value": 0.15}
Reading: {"value": 0.875}
